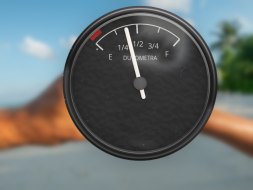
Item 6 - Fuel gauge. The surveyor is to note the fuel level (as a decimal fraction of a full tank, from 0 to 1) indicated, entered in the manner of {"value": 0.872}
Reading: {"value": 0.375}
